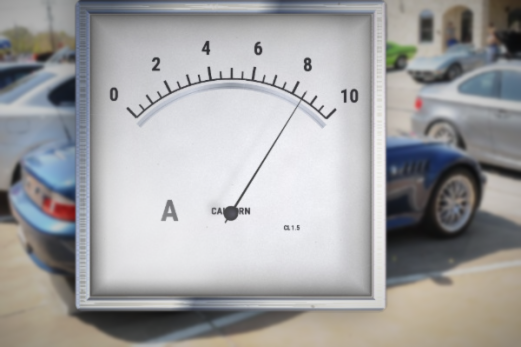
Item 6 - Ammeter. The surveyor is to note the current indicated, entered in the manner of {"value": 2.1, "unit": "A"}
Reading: {"value": 8.5, "unit": "A"}
